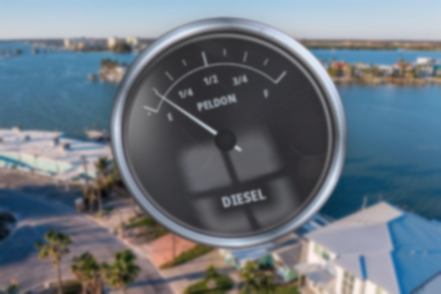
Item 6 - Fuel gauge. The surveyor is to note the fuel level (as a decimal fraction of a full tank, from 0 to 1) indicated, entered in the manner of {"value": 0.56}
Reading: {"value": 0.125}
